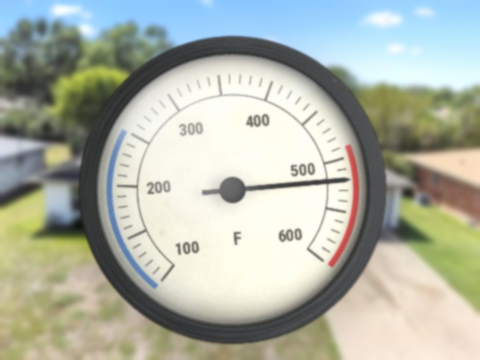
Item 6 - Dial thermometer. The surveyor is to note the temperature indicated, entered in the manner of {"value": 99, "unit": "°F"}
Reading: {"value": 520, "unit": "°F"}
